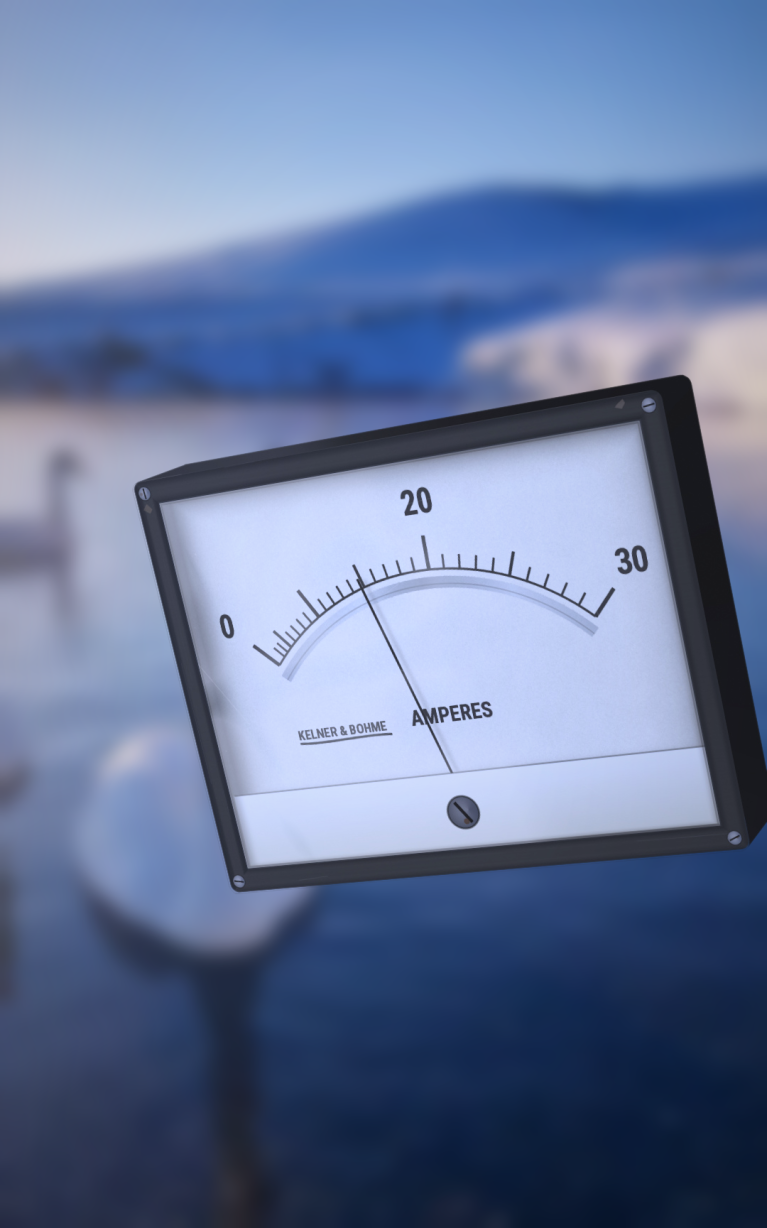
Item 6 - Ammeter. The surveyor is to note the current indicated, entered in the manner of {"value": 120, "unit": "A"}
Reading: {"value": 15, "unit": "A"}
